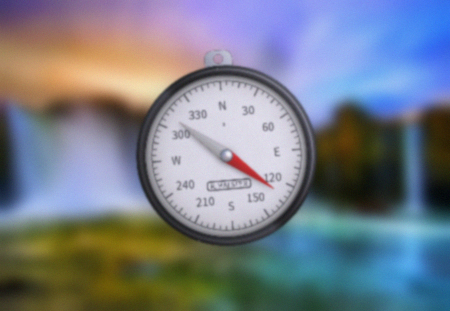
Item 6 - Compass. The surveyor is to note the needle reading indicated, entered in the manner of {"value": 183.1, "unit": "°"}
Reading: {"value": 130, "unit": "°"}
